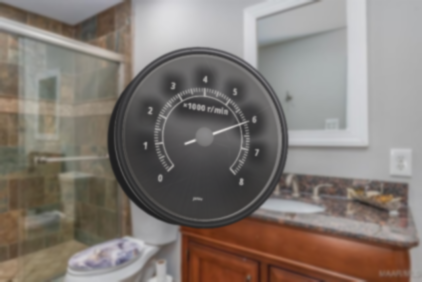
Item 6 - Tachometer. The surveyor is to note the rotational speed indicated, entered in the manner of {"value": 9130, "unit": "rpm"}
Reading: {"value": 6000, "unit": "rpm"}
